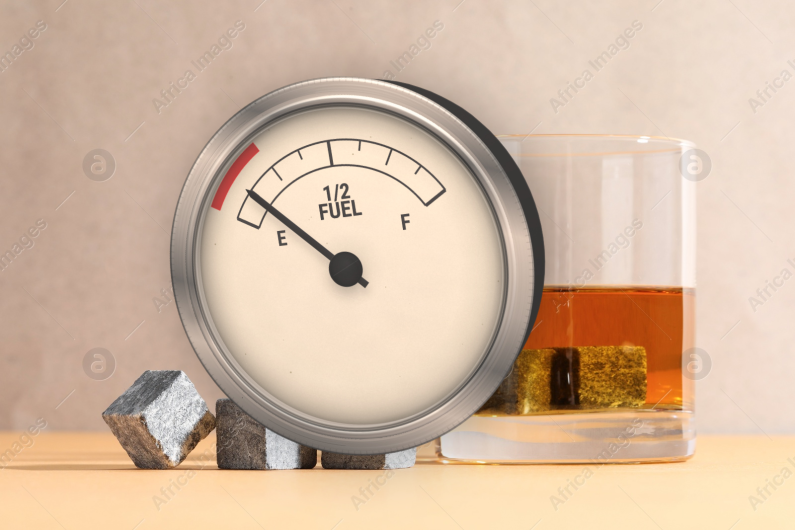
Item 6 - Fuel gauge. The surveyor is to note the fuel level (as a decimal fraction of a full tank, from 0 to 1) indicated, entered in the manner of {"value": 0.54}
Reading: {"value": 0.125}
